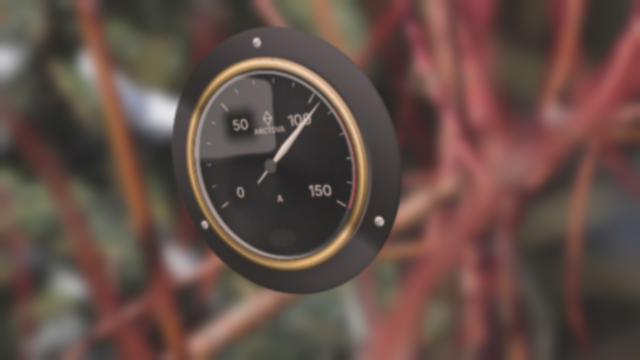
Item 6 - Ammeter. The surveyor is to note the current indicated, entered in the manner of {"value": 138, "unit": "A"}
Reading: {"value": 105, "unit": "A"}
